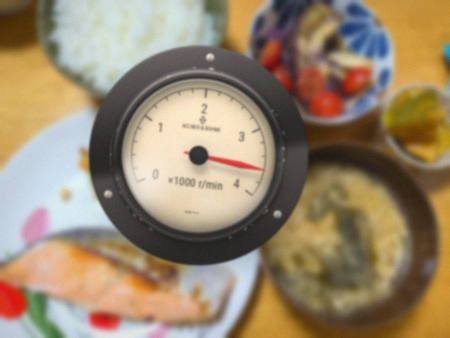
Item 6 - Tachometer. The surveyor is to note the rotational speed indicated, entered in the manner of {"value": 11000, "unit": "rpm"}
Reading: {"value": 3600, "unit": "rpm"}
